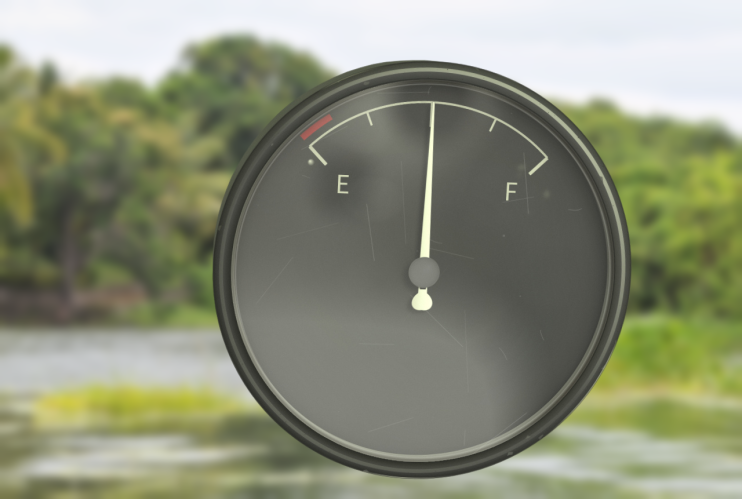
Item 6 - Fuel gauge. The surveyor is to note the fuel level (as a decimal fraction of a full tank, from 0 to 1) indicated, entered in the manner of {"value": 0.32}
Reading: {"value": 0.5}
